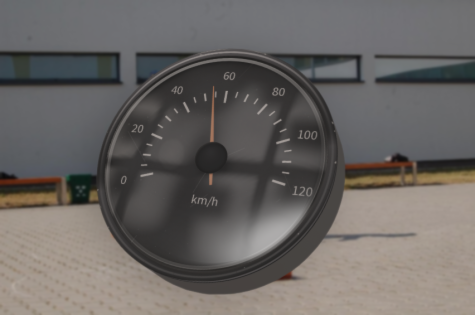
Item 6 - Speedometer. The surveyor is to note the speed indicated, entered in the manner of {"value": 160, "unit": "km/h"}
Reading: {"value": 55, "unit": "km/h"}
